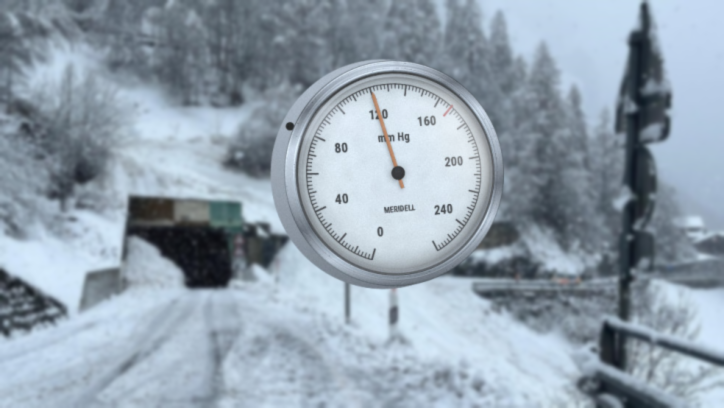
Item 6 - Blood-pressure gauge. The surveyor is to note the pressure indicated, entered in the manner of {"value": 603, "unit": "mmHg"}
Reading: {"value": 120, "unit": "mmHg"}
